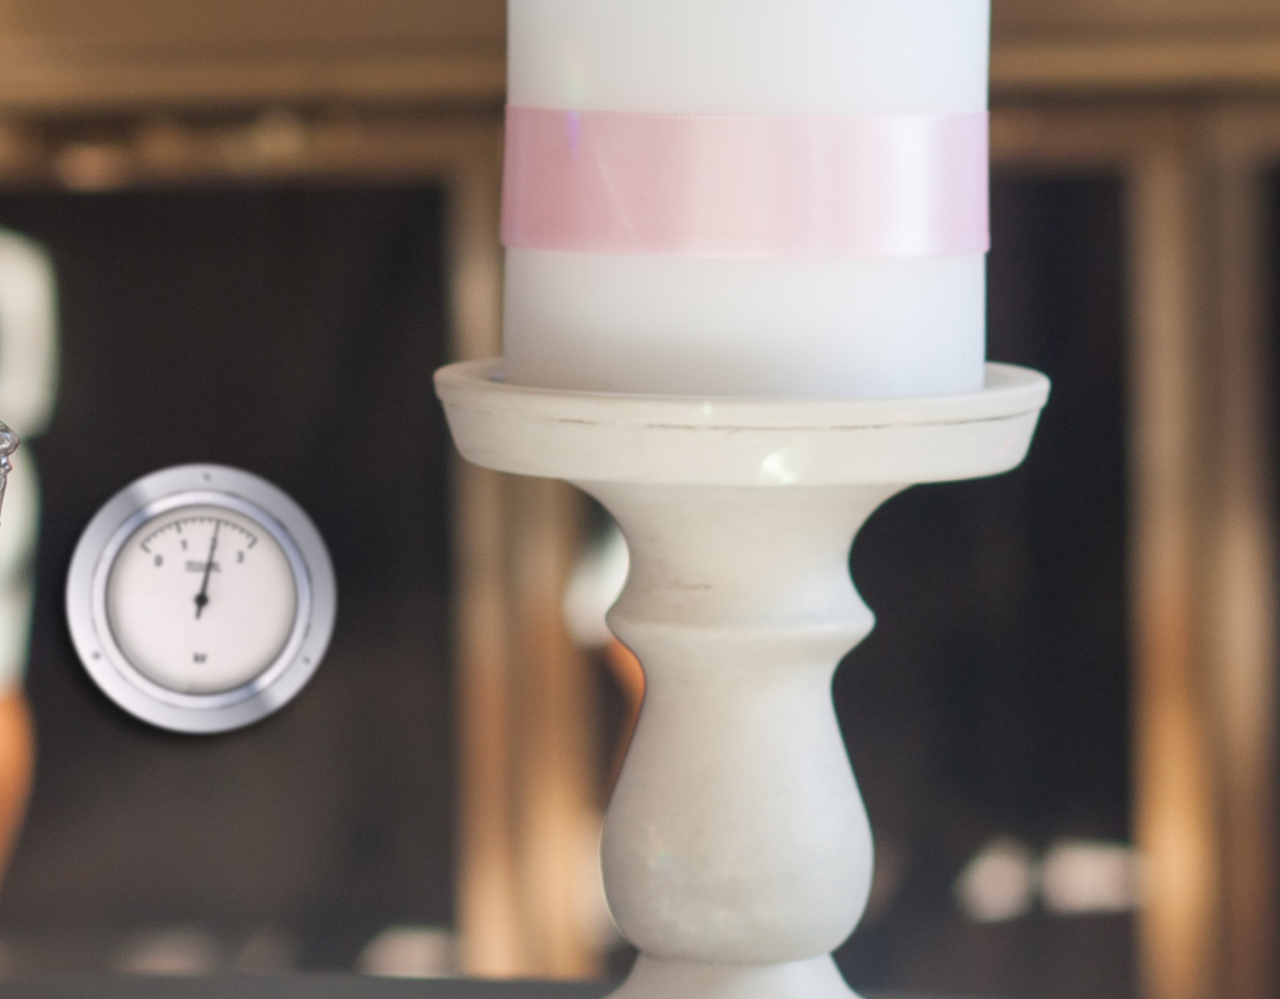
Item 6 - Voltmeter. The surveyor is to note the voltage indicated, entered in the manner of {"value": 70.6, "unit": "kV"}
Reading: {"value": 2, "unit": "kV"}
